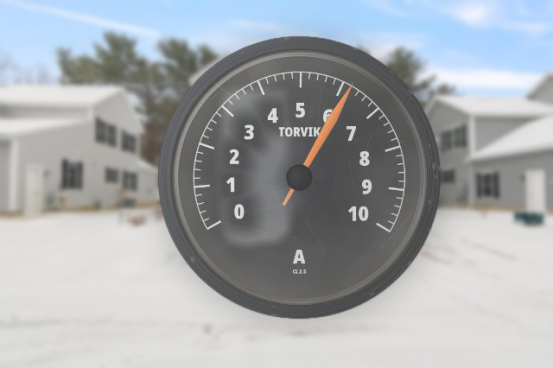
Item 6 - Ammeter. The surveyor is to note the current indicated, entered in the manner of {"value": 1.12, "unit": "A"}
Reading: {"value": 6.2, "unit": "A"}
